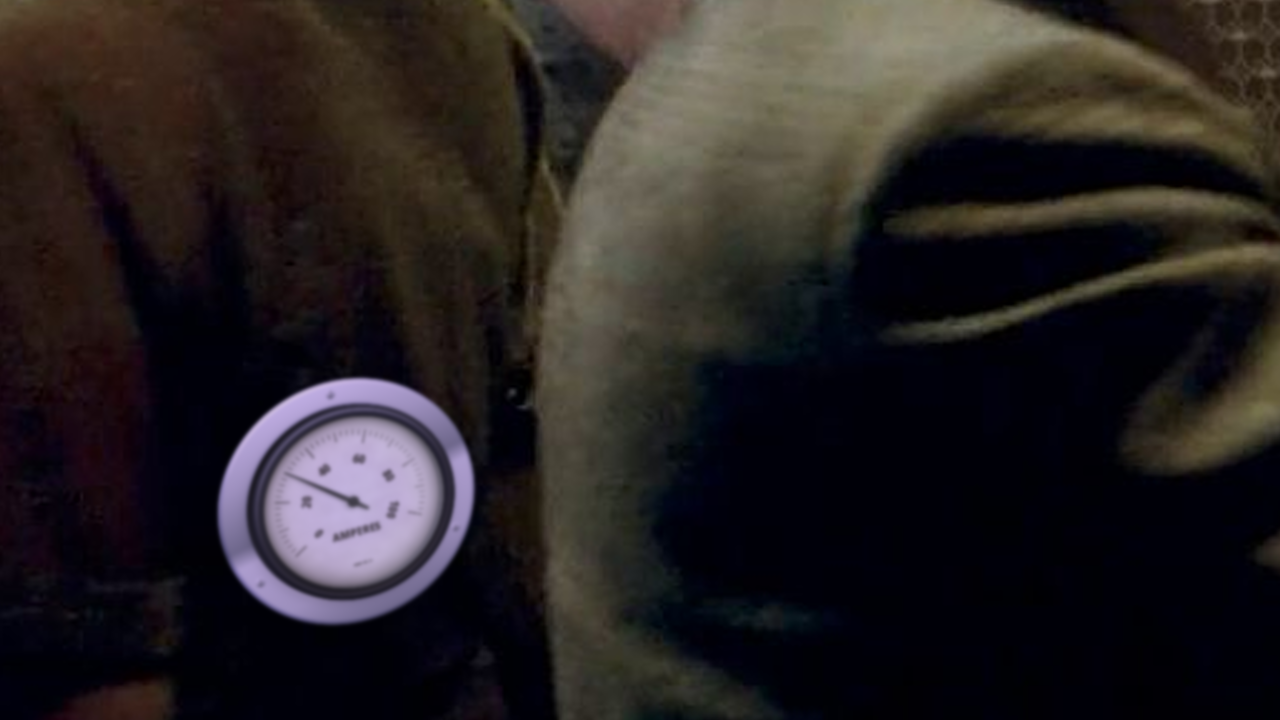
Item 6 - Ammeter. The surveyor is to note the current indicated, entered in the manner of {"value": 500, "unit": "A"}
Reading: {"value": 30, "unit": "A"}
